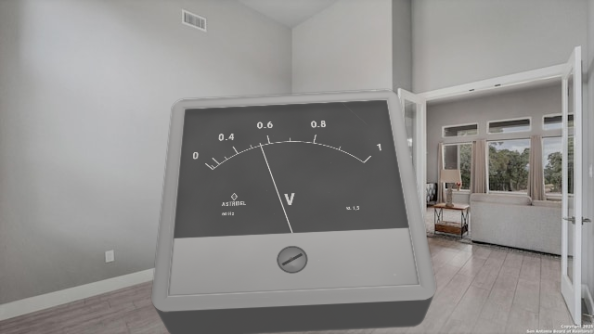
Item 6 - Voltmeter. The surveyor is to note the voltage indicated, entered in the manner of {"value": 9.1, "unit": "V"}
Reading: {"value": 0.55, "unit": "V"}
